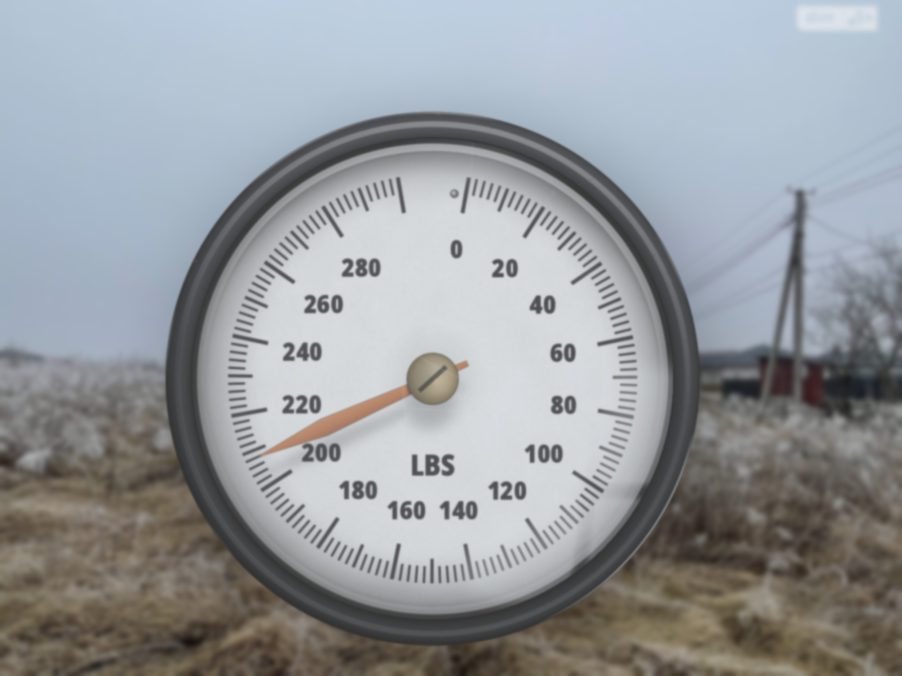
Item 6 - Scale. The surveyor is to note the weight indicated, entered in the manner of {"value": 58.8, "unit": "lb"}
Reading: {"value": 208, "unit": "lb"}
